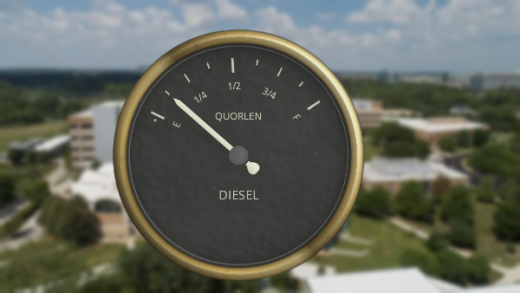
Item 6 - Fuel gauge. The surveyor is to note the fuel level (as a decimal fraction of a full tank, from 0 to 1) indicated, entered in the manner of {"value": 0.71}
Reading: {"value": 0.125}
